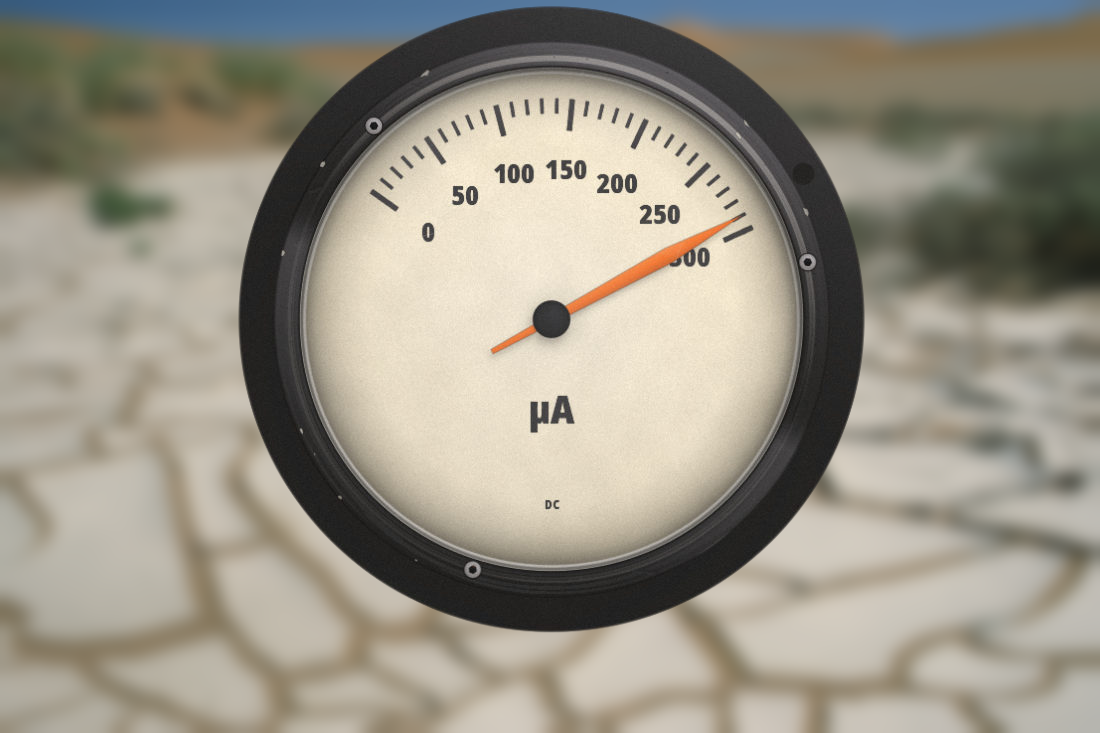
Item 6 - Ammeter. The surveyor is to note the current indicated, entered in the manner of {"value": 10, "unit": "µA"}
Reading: {"value": 290, "unit": "µA"}
